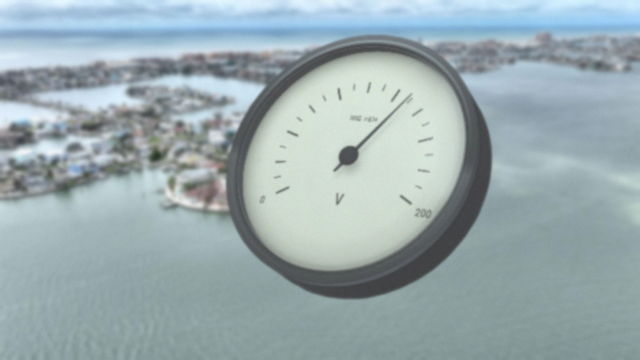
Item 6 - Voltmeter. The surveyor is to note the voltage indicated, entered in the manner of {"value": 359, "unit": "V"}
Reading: {"value": 130, "unit": "V"}
